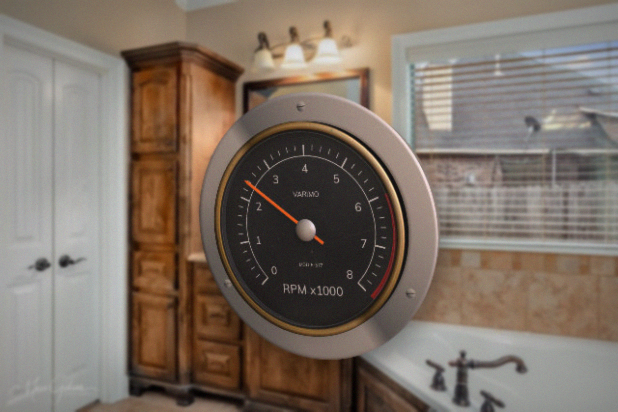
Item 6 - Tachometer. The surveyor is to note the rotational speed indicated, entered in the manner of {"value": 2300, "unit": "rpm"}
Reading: {"value": 2400, "unit": "rpm"}
